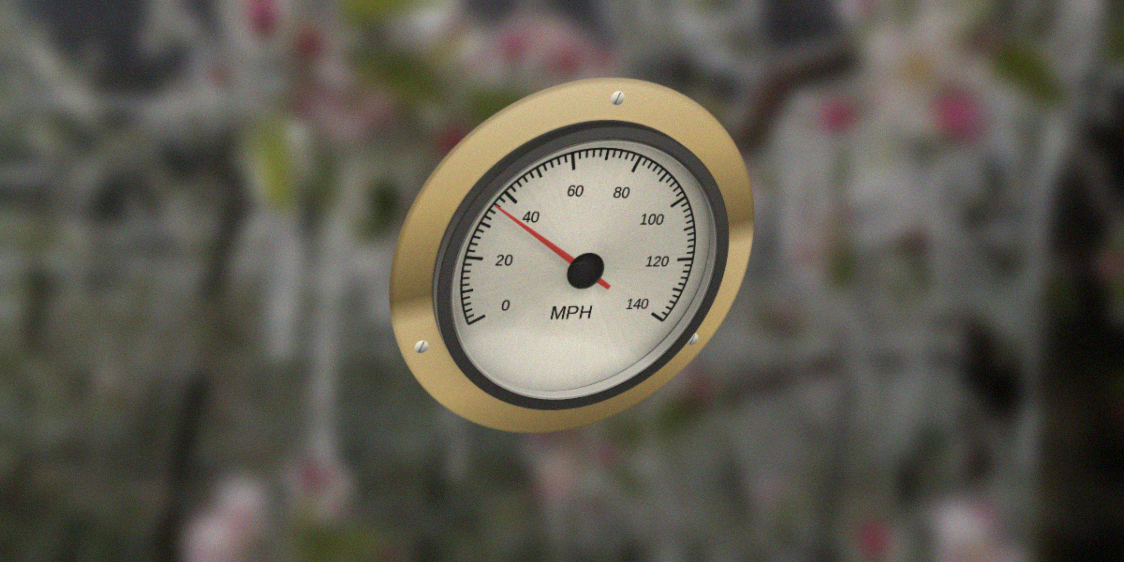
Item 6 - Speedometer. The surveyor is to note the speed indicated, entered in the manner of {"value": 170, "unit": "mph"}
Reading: {"value": 36, "unit": "mph"}
